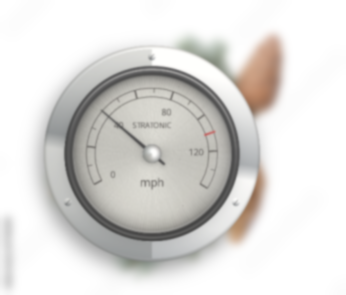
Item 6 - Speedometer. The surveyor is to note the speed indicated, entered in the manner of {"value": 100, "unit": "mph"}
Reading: {"value": 40, "unit": "mph"}
